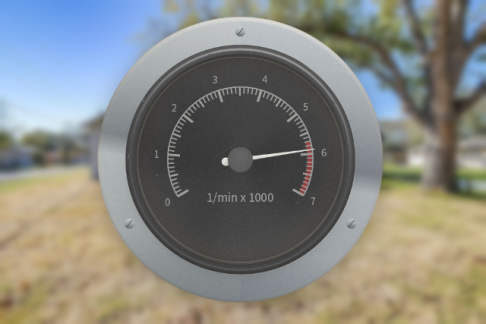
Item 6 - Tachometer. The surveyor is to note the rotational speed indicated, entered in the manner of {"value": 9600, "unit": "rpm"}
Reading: {"value": 5900, "unit": "rpm"}
